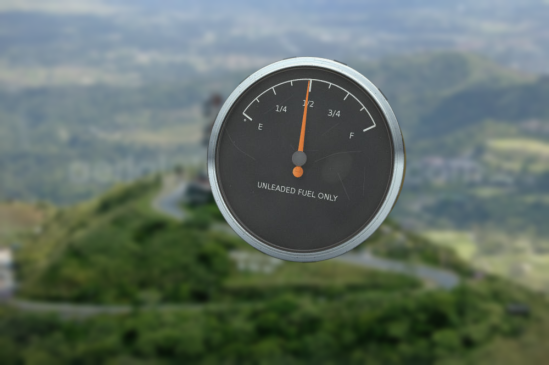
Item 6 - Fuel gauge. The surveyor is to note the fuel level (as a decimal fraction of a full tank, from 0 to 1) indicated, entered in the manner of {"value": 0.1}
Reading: {"value": 0.5}
